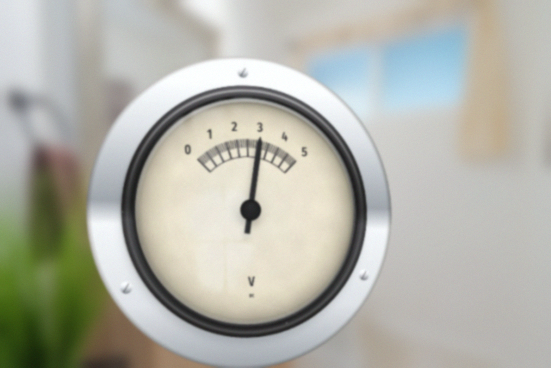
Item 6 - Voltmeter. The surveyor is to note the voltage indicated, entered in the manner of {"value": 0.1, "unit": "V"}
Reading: {"value": 3, "unit": "V"}
